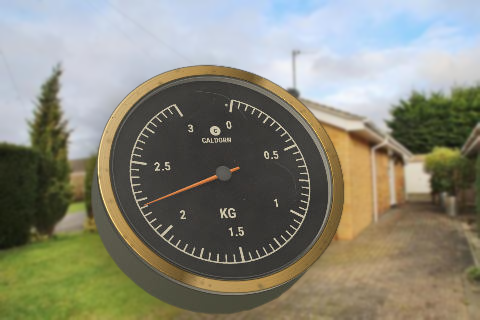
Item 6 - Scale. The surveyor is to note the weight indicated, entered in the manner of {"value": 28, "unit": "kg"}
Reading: {"value": 2.2, "unit": "kg"}
